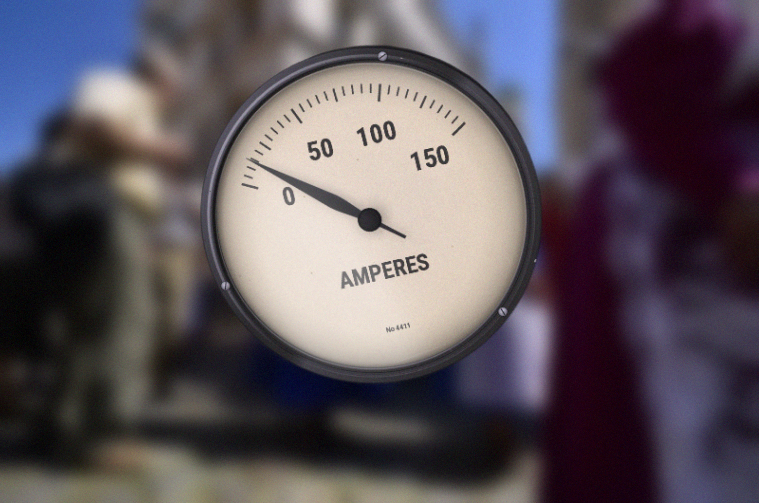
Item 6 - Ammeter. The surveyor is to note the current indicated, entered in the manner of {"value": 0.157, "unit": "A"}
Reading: {"value": 15, "unit": "A"}
